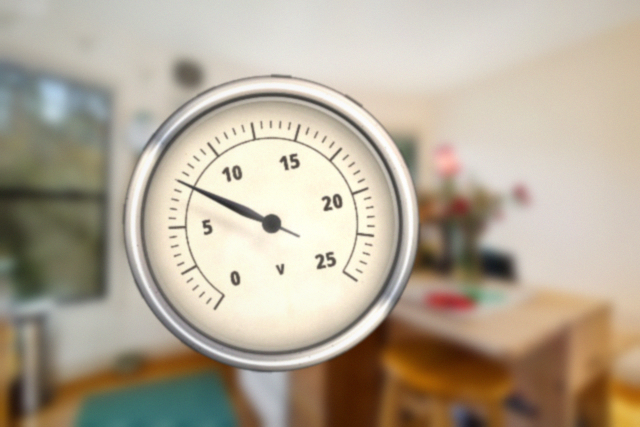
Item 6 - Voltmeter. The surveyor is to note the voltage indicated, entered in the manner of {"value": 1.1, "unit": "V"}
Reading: {"value": 7.5, "unit": "V"}
